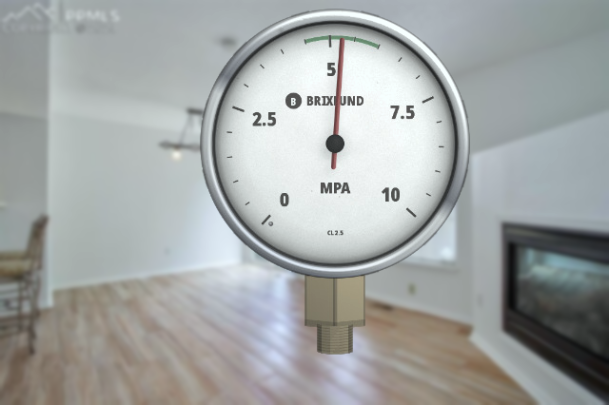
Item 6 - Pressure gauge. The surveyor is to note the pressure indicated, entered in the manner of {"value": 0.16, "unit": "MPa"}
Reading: {"value": 5.25, "unit": "MPa"}
